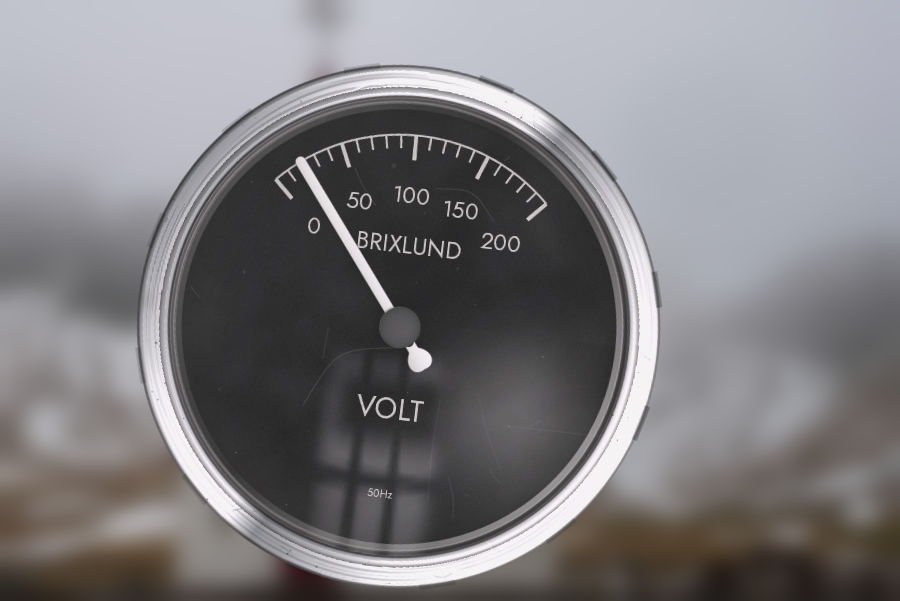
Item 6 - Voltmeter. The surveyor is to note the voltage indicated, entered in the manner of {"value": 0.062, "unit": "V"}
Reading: {"value": 20, "unit": "V"}
